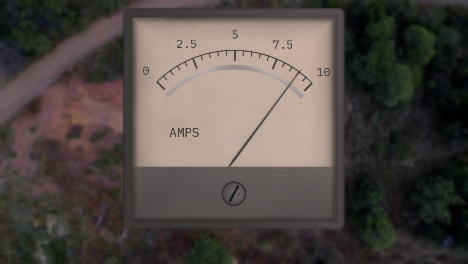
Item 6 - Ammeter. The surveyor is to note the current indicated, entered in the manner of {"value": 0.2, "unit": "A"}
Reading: {"value": 9, "unit": "A"}
